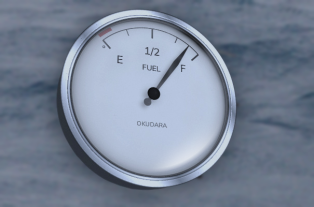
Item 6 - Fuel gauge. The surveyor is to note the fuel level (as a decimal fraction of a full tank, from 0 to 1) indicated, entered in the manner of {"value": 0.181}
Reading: {"value": 0.875}
